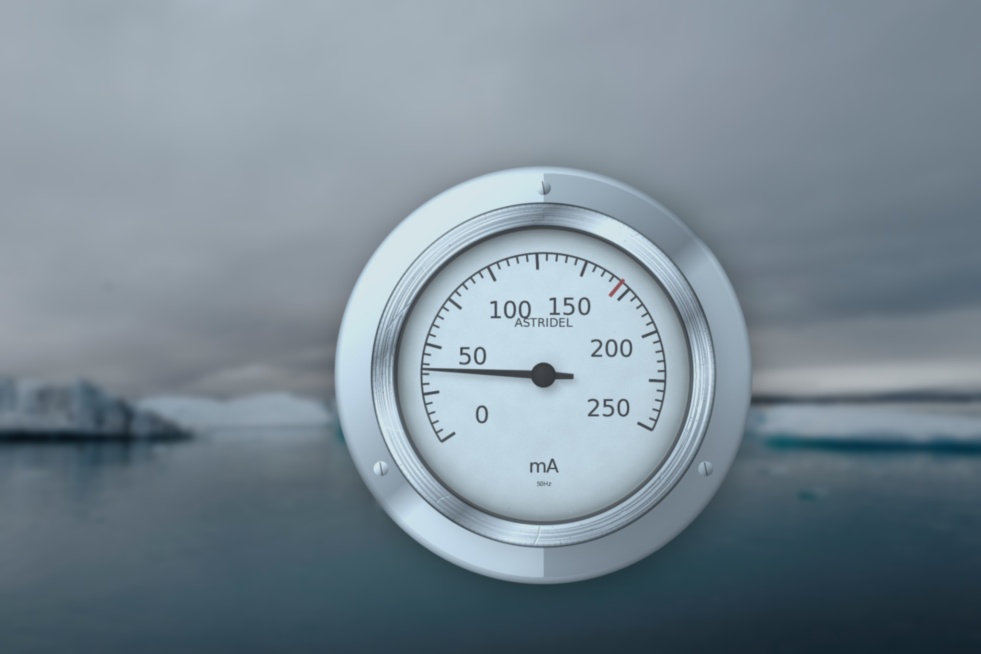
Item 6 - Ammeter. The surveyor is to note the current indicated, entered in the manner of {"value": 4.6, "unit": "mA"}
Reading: {"value": 37.5, "unit": "mA"}
